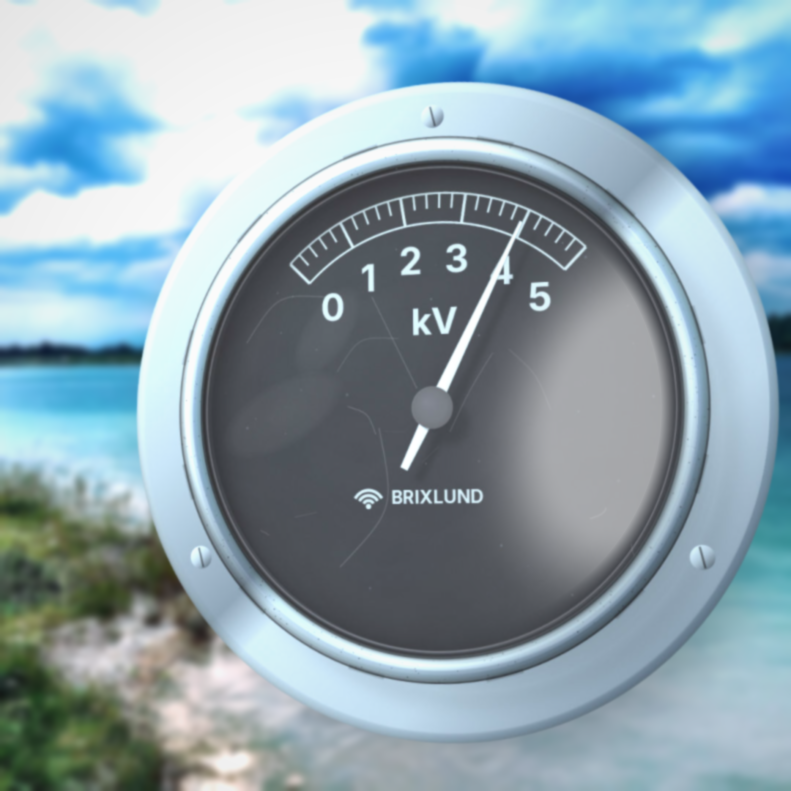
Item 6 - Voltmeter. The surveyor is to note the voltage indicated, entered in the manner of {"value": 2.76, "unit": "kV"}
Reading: {"value": 4, "unit": "kV"}
